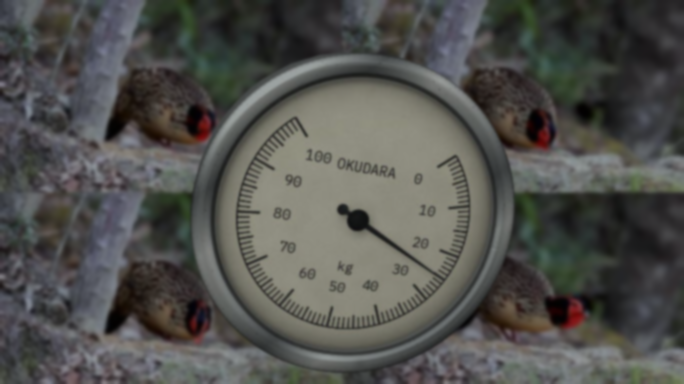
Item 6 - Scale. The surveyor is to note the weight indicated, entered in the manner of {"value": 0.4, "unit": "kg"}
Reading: {"value": 25, "unit": "kg"}
